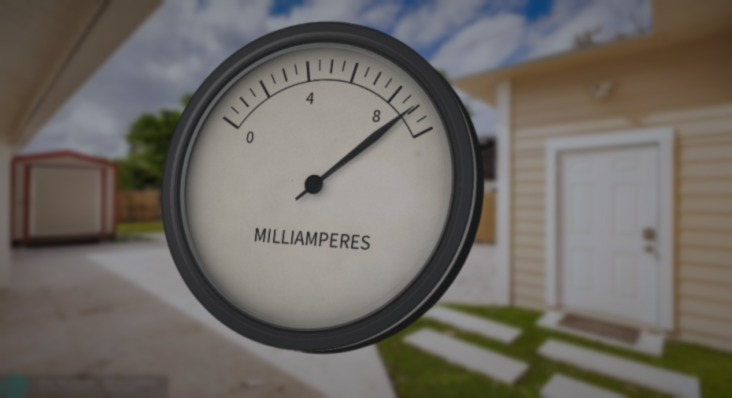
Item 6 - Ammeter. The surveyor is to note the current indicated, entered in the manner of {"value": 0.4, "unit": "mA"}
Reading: {"value": 9, "unit": "mA"}
